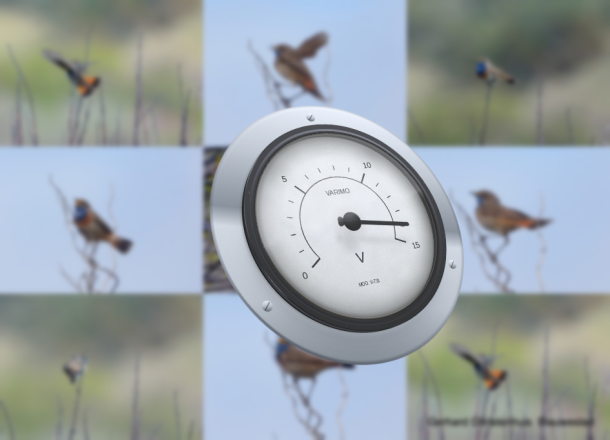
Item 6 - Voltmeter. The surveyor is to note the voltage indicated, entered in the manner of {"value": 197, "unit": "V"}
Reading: {"value": 14, "unit": "V"}
